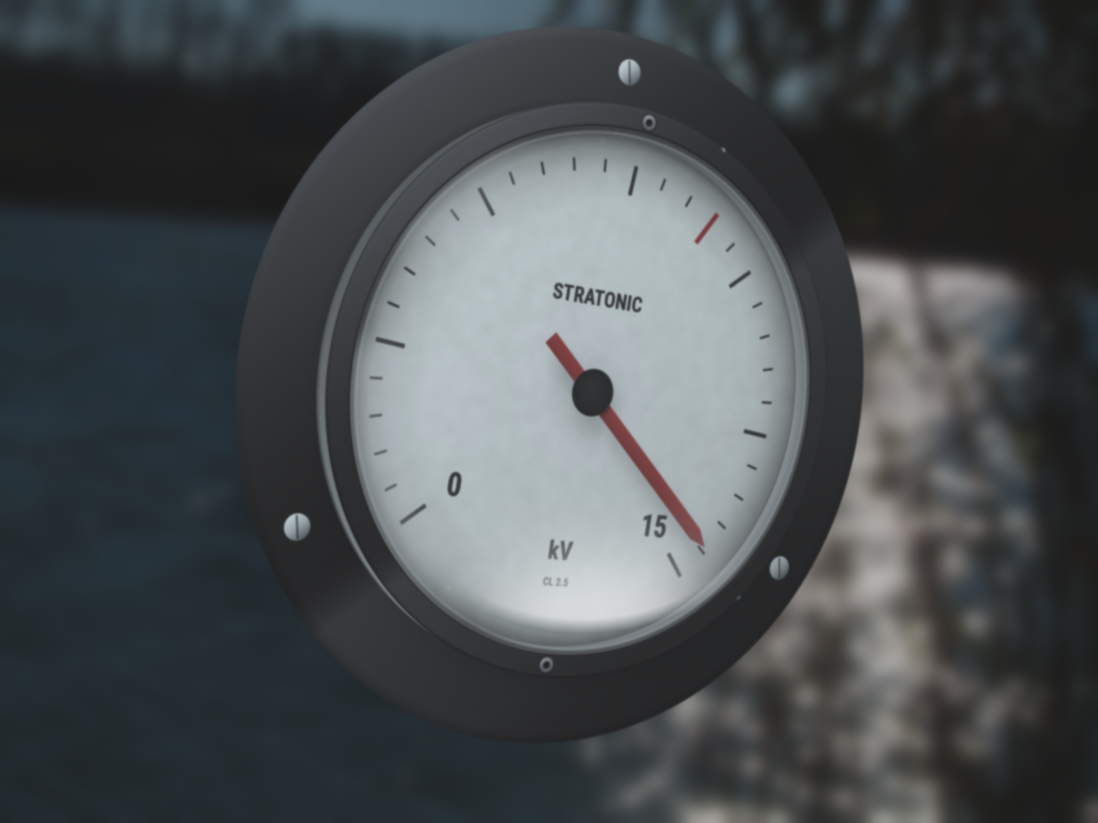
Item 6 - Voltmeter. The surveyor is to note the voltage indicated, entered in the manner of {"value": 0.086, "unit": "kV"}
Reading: {"value": 14.5, "unit": "kV"}
